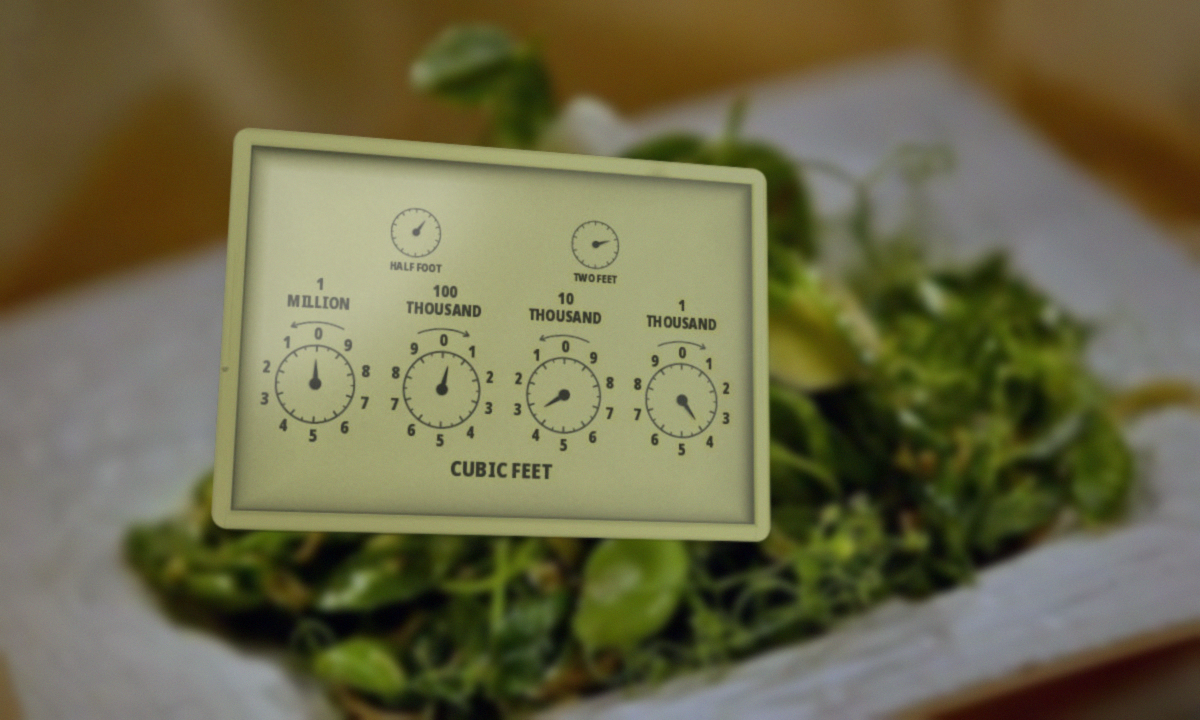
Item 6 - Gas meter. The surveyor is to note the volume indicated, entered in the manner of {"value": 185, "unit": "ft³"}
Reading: {"value": 3400, "unit": "ft³"}
